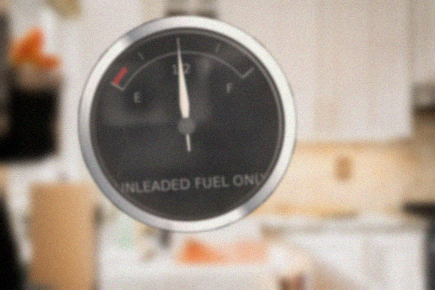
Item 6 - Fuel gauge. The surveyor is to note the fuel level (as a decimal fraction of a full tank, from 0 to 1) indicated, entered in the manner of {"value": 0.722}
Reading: {"value": 0.5}
